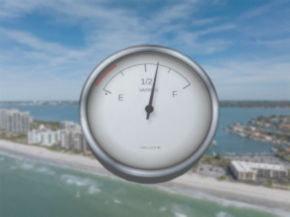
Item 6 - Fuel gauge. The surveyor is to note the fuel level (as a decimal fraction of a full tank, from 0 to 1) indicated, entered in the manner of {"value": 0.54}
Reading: {"value": 0.625}
